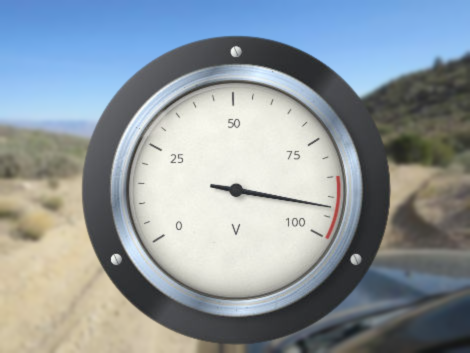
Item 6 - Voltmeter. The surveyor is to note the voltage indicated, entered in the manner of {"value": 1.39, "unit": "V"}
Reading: {"value": 92.5, "unit": "V"}
